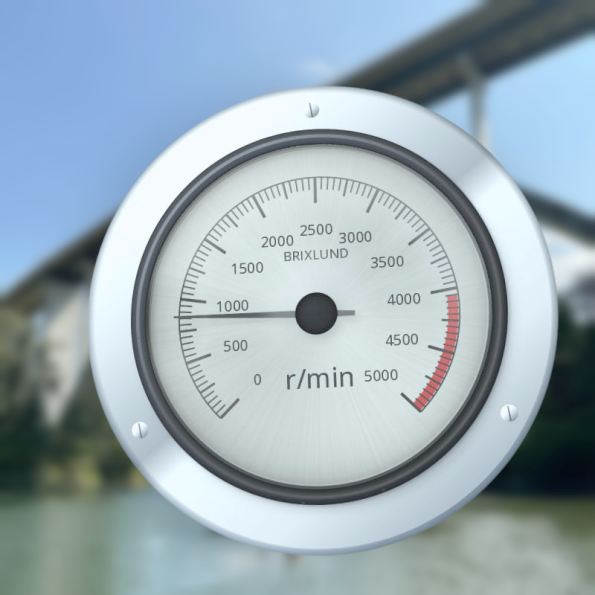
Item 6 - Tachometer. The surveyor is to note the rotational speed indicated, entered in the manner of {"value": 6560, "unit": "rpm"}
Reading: {"value": 850, "unit": "rpm"}
